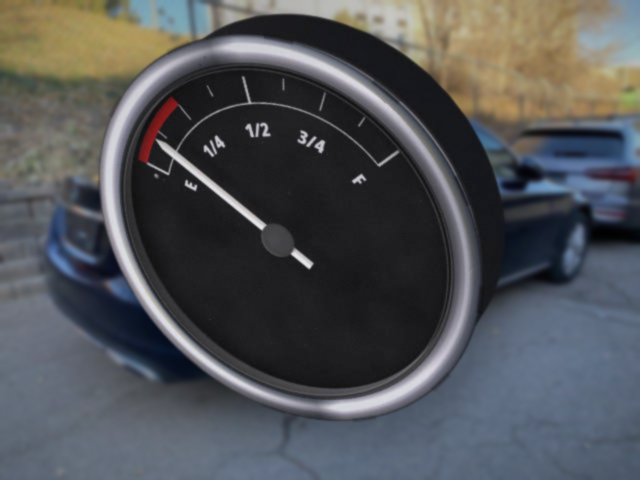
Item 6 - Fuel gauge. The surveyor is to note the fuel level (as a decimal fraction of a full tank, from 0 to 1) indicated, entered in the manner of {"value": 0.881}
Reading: {"value": 0.125}
